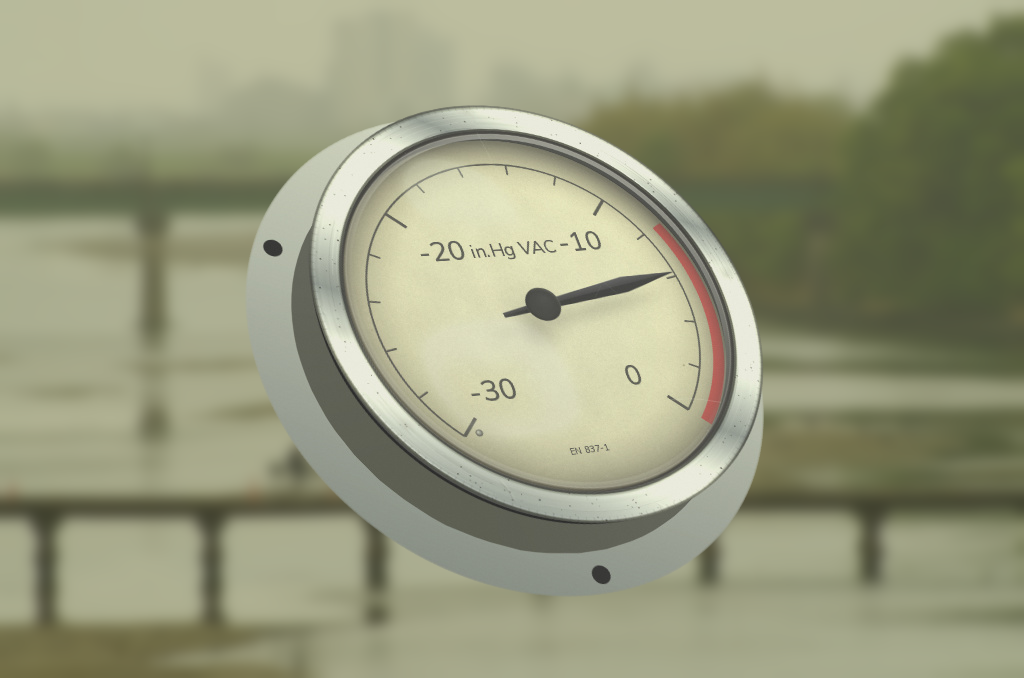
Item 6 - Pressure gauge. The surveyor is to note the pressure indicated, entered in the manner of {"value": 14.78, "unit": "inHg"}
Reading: {"value": -6, "unit": "inHg"}
